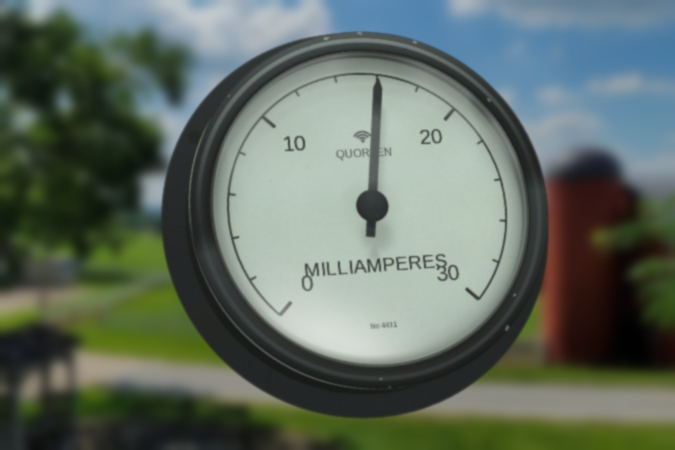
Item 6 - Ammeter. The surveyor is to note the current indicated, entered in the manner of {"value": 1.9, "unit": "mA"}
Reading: {"value": 16, "unit": "mA"}
